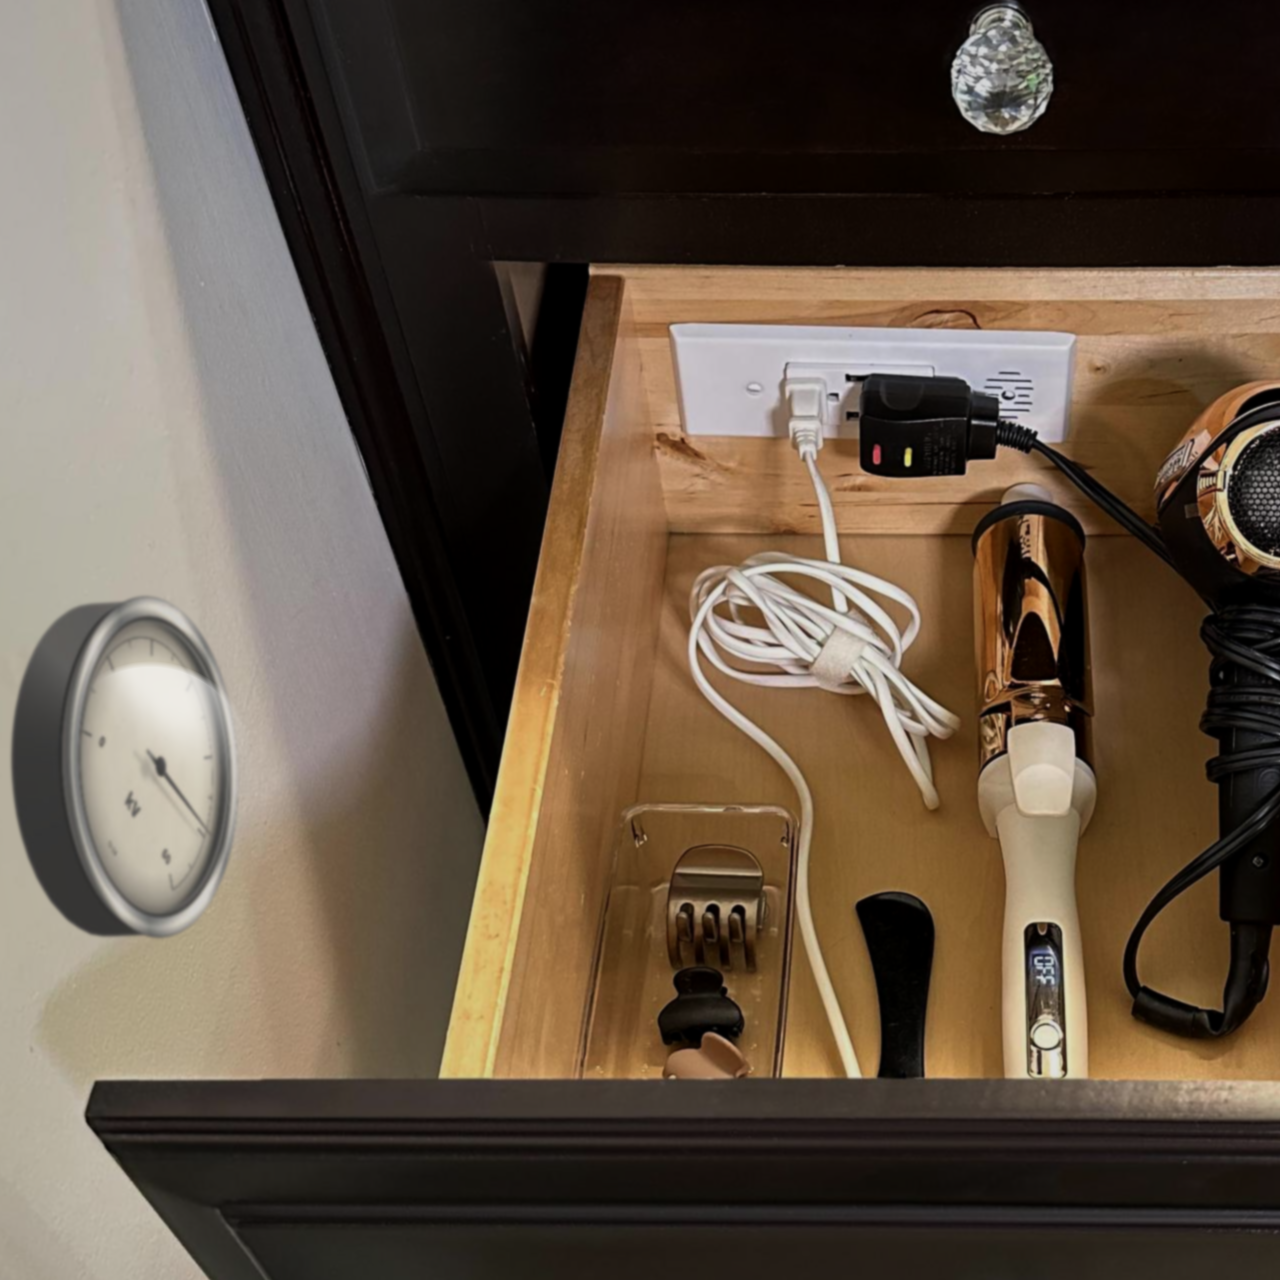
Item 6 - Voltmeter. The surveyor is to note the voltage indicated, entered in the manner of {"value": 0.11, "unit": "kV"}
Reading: {"value": 50, "unit": "kV"}
